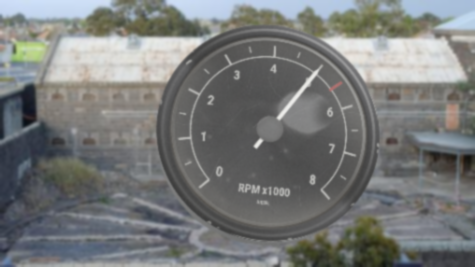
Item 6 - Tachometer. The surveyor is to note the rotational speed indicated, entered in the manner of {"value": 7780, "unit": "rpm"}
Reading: {"value": 5000, "unit": "rpm"}
